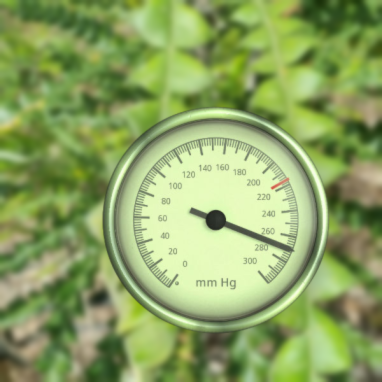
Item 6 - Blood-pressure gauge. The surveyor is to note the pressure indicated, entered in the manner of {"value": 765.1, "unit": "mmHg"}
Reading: {"value": 270, "unit": "mmHg"}
